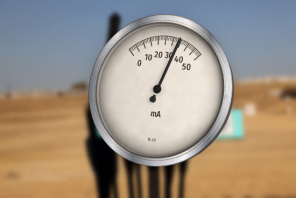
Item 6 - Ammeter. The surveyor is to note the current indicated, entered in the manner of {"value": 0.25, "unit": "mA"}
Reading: {"value": 35, "unit": "mA"}
